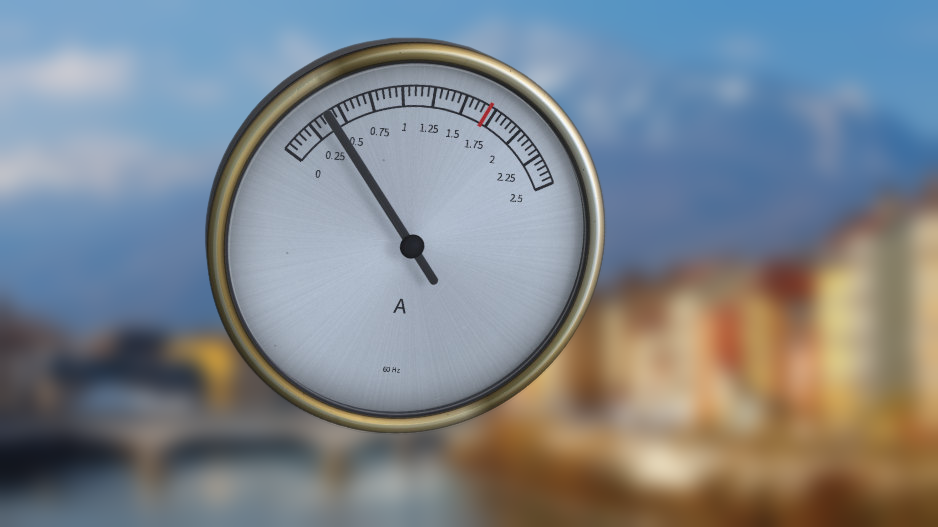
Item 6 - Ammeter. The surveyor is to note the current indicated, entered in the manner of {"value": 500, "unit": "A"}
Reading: {"value": 0.4, "unit": "A"}
